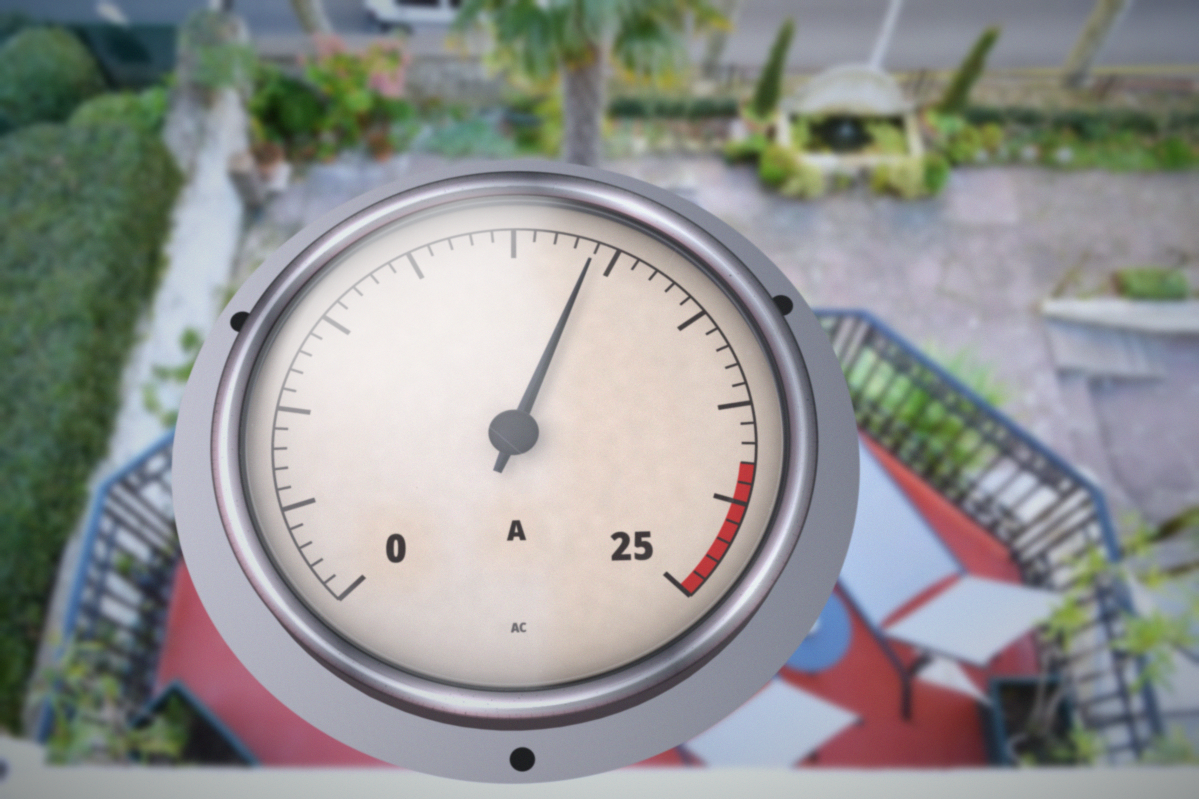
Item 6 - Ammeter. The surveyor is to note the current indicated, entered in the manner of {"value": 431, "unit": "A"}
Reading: {"value": 14.5, "unit": "A"}
